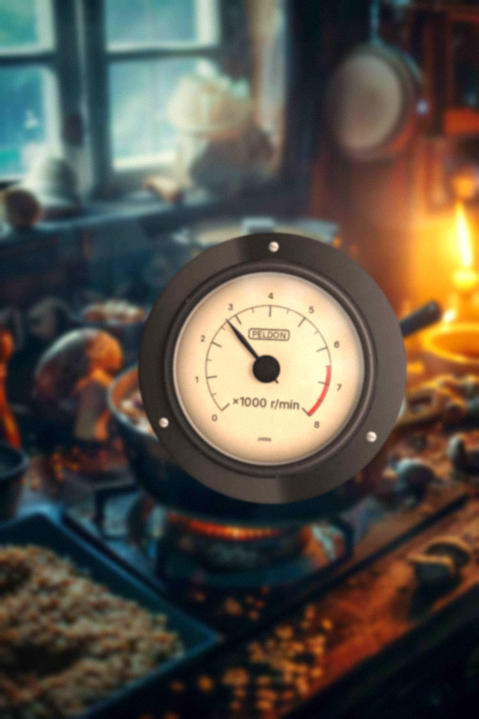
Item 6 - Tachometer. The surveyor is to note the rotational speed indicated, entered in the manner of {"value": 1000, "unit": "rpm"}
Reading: {"value": 2750, "unit": "rpm"}
